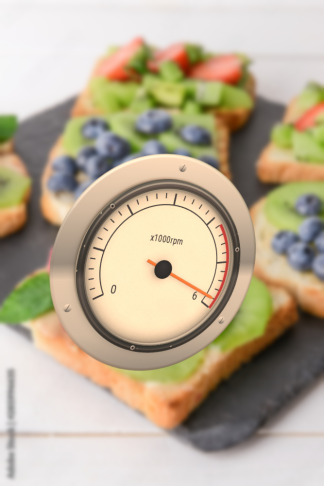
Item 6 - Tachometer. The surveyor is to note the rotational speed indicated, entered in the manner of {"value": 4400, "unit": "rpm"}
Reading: {"value": 5800, "unit": "rpm"}
